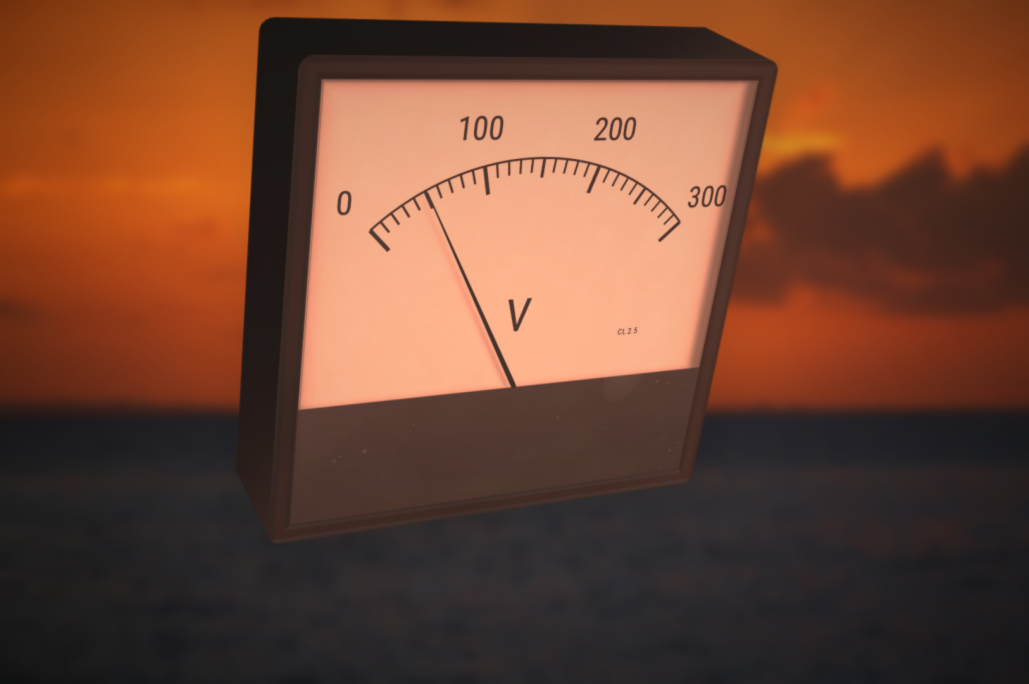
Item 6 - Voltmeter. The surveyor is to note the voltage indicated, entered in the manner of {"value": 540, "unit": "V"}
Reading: {"value": 50, "unit": "V"}
